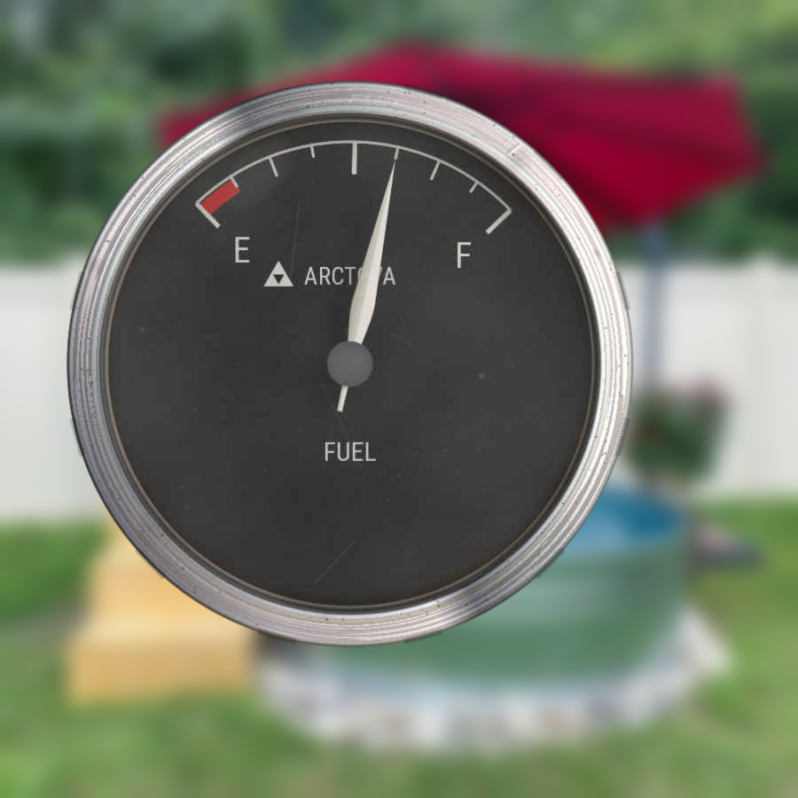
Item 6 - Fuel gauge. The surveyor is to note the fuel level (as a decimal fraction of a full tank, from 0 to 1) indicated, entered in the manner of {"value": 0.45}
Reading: {"value": 0.625}
